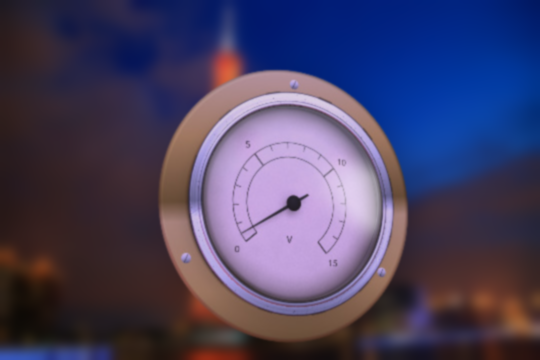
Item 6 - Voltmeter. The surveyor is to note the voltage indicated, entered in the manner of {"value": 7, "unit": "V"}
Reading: {"value": 0.5, "unit": "V"}
